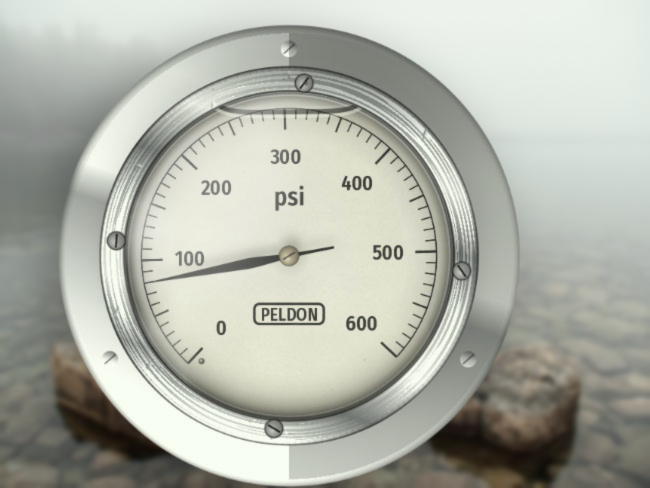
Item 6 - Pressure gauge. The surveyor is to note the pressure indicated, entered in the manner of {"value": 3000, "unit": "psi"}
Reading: {"value": 80, "unit": "psi"}
